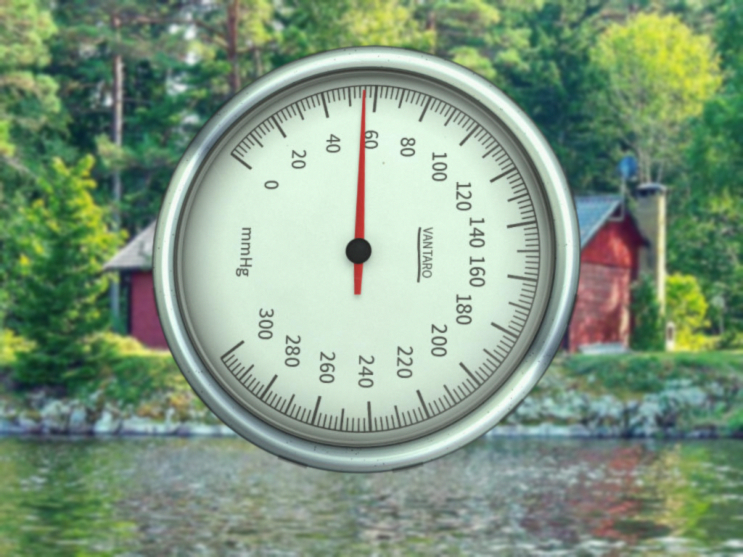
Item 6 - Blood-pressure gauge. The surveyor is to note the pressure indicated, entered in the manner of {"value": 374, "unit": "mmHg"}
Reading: {"value": 56, "unit": "mmHg"}
